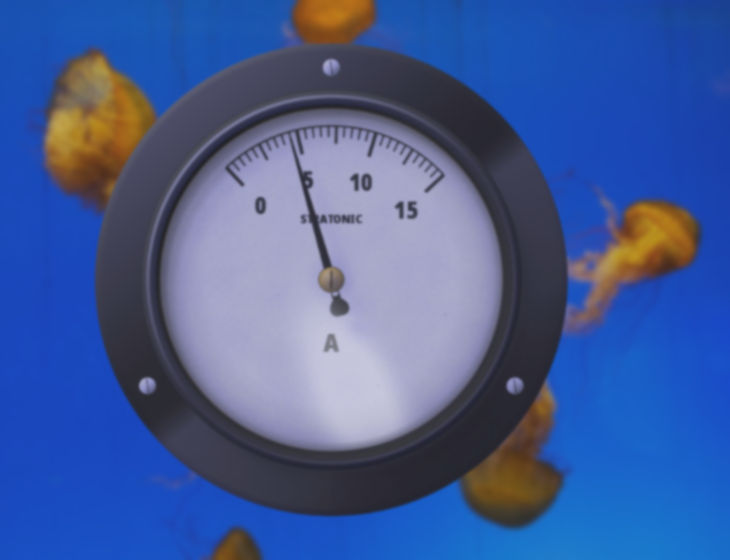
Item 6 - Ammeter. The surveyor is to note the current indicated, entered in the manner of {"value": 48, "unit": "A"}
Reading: {"value": 4.5, "unit": "A"}
